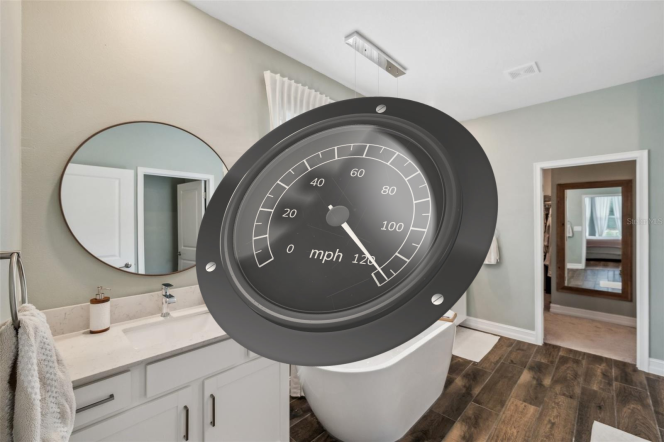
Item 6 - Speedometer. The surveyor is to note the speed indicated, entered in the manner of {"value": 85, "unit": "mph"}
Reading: {"value": 117.5, "unit": "mph"}
